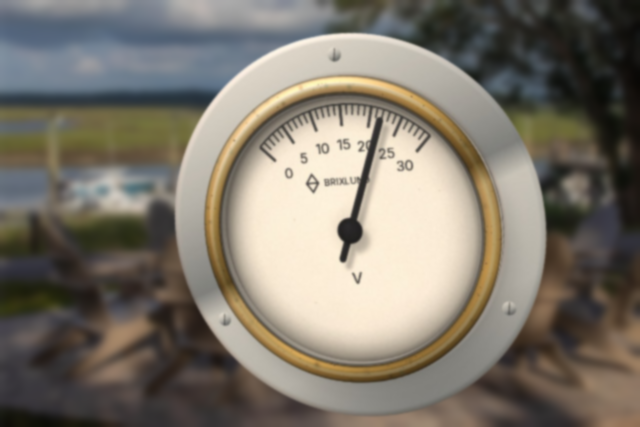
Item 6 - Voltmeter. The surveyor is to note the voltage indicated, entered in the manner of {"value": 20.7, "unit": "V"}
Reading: {"value": 22, "unit": "V"}
